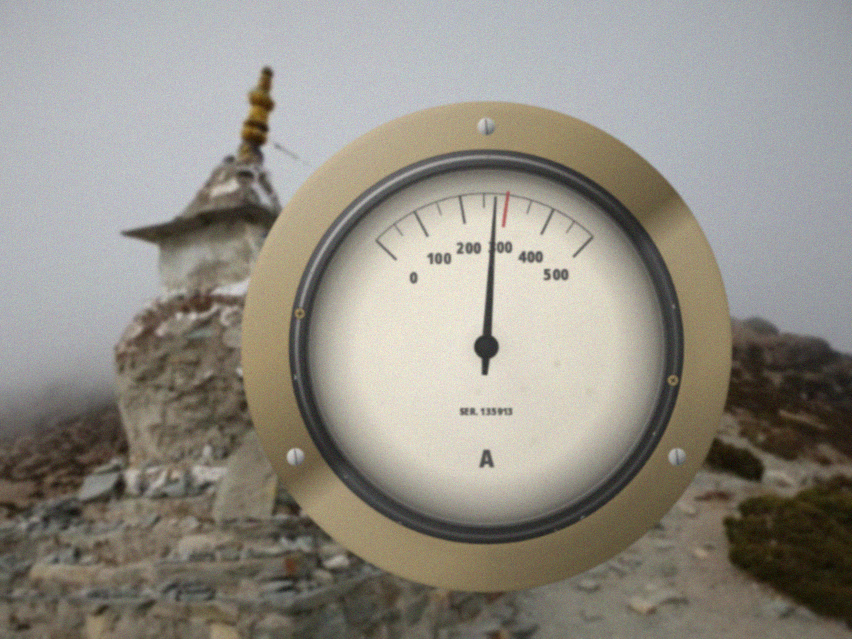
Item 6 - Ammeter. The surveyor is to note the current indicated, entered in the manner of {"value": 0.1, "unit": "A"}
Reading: {"value": 275, "unit": "A"}
